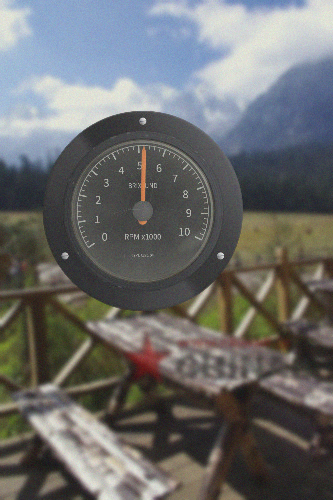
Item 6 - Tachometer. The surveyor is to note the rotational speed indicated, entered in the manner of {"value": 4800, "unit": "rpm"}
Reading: {"value": 5200, "unit": "rpm"}
